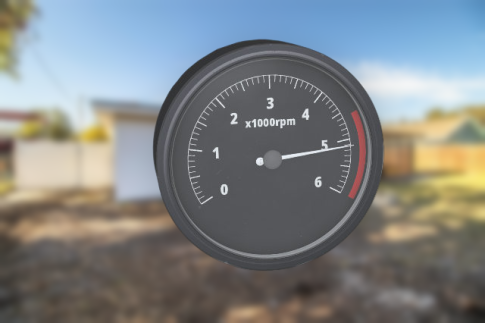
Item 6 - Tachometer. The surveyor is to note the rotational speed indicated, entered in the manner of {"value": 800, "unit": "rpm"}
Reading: {"value": 5100, "unit": "rpm"}
